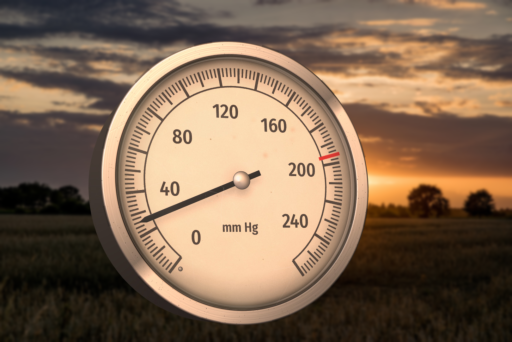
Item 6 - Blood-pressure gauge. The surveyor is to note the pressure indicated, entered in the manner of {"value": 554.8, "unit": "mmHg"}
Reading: {"value": 26, "unit": "mmHg"}
